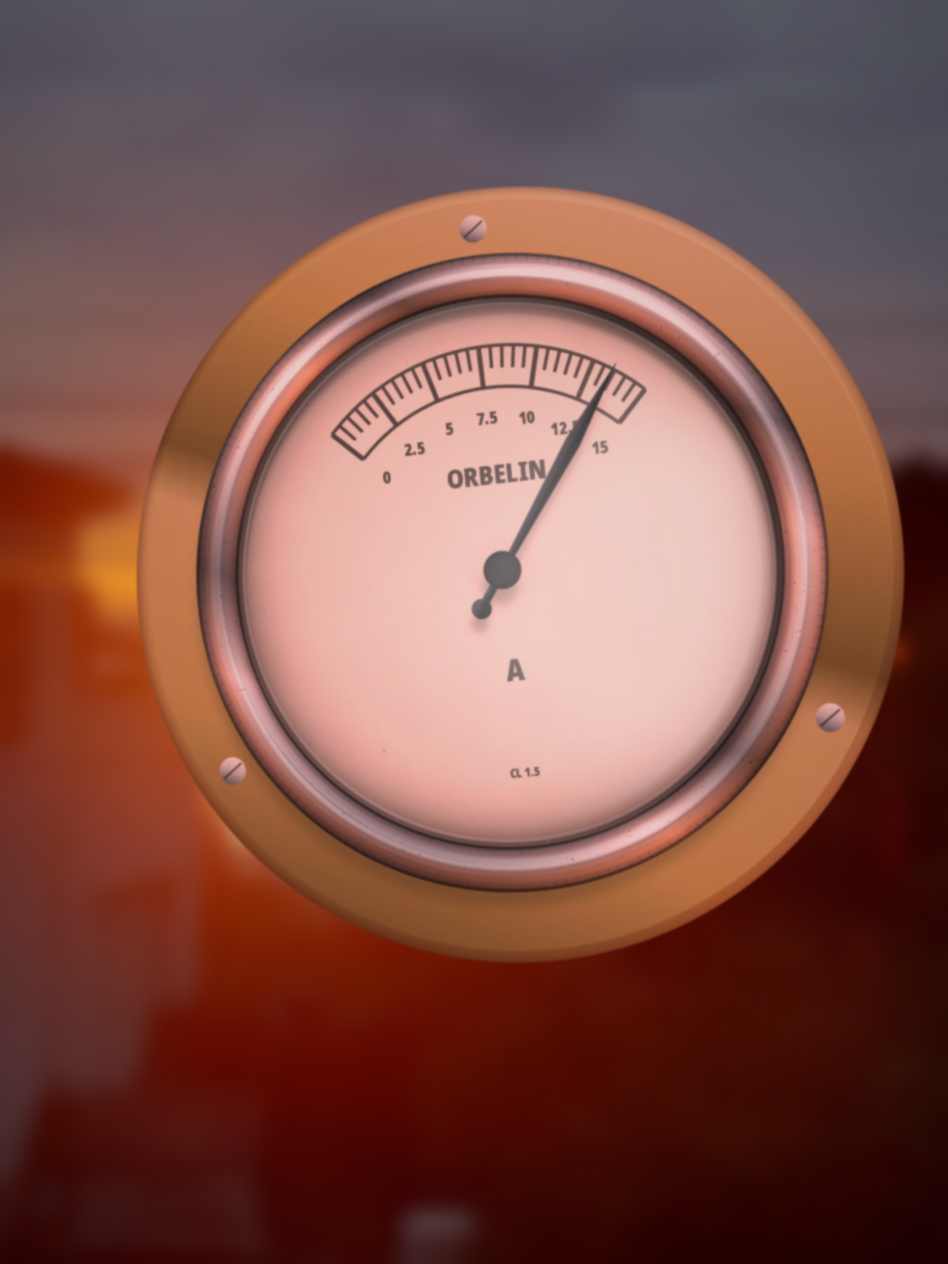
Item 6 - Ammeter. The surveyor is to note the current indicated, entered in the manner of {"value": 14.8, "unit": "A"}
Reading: {"value": 13.5, "unit": "A"}
